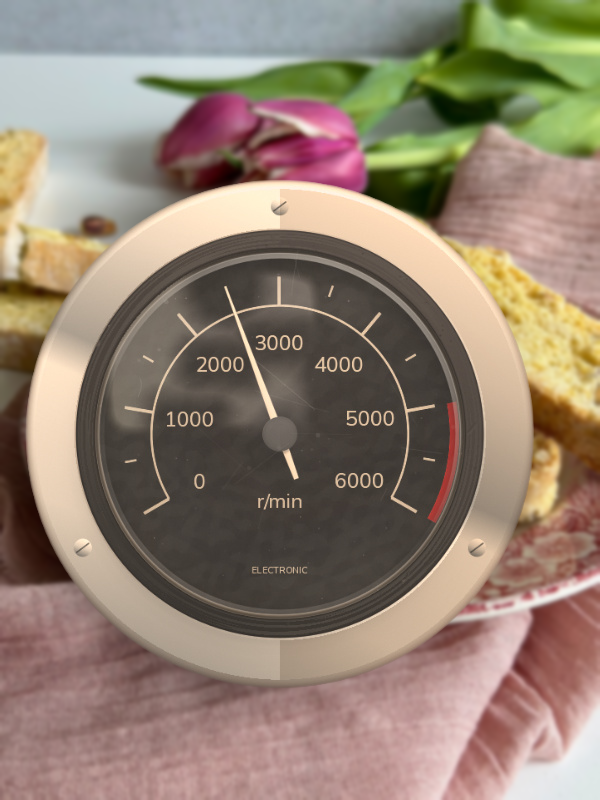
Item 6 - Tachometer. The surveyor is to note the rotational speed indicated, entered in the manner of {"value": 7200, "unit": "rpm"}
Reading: {"value": 2500, "unit": "rpm"}
